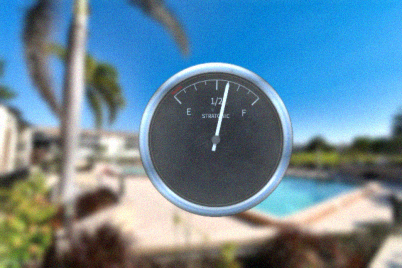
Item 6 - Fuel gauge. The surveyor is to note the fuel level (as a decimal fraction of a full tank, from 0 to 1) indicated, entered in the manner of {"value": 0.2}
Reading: {"value": 0.625}
